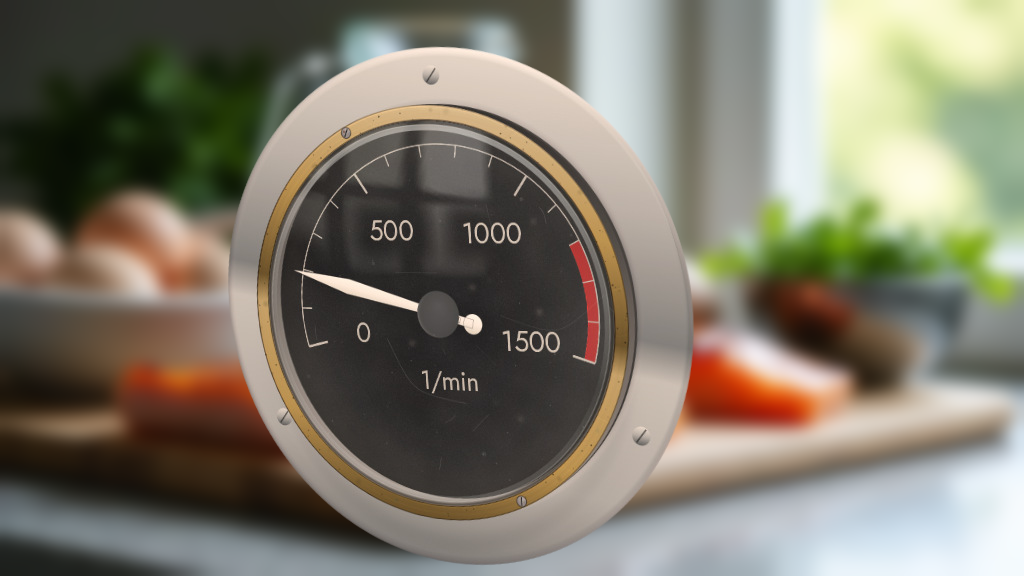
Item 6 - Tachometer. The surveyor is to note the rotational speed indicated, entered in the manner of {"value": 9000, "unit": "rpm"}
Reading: {"value": 200, "unit": "rpm"}
